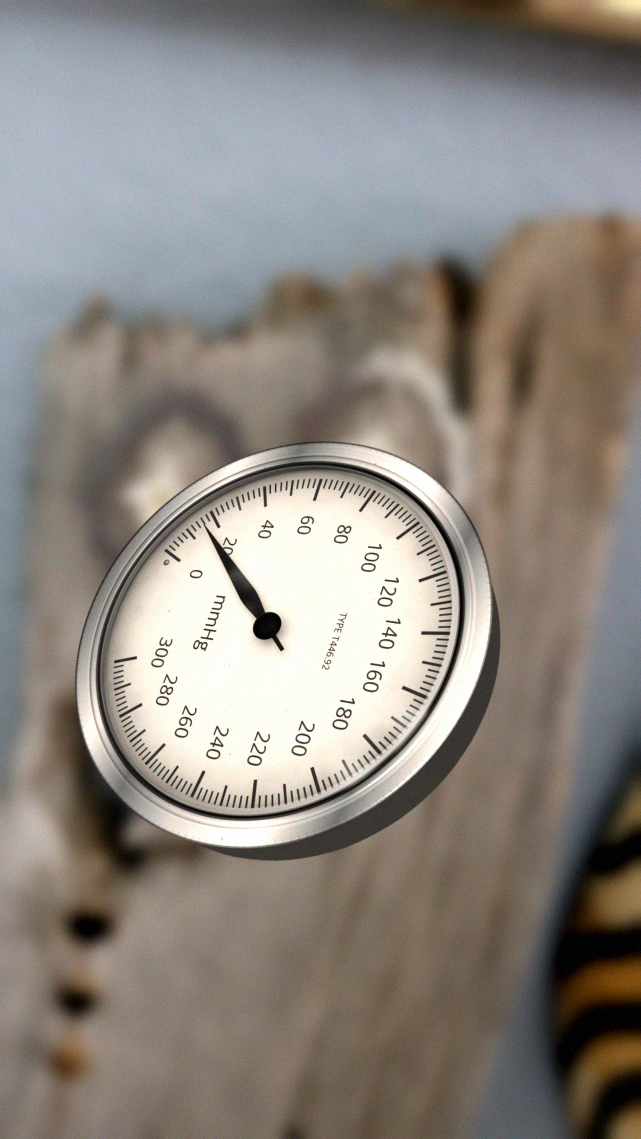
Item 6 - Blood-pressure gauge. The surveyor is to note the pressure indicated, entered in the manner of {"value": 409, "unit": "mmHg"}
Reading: {"value": 16, "unit": "mmHg"}
